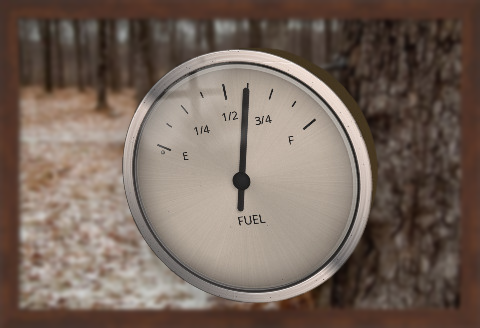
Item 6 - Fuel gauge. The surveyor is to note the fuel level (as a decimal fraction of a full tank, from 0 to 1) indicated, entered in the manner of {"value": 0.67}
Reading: {"value": 0.625}
